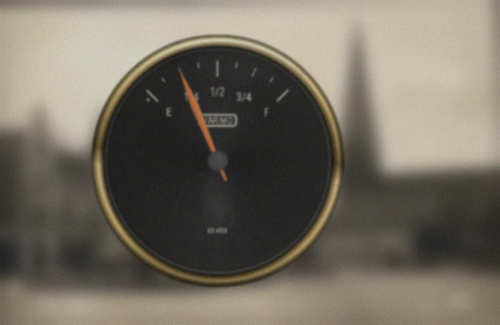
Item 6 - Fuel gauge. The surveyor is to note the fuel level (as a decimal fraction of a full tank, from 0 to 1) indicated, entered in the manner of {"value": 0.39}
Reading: {"value": 0.25}
